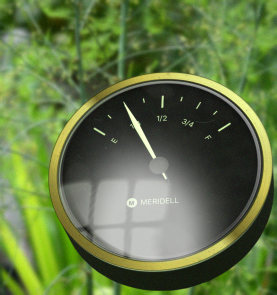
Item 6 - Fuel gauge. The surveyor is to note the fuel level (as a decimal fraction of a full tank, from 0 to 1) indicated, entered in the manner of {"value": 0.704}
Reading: {"value": 0.25}
